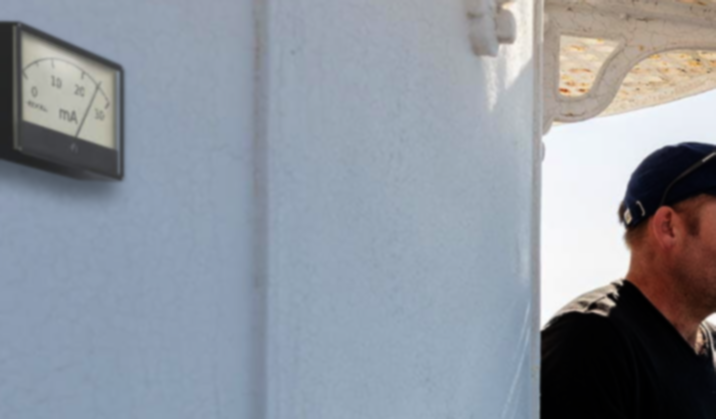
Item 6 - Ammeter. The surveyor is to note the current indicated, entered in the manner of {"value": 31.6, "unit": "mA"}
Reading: {"value": 25, "unit": "mA"}
